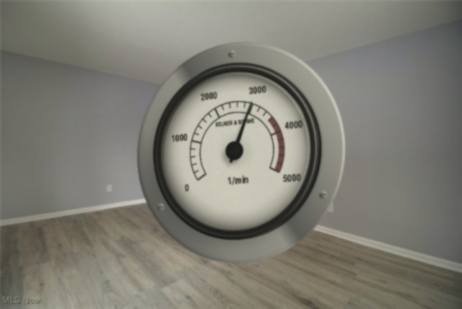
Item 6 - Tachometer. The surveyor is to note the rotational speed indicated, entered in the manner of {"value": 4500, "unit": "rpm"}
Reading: {"value": 3000, "unit": "rpm"}
